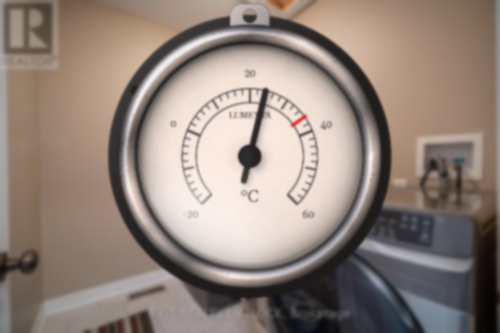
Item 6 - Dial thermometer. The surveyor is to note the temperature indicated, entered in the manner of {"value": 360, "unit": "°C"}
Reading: {"value": 24, "unit": "°C"}
